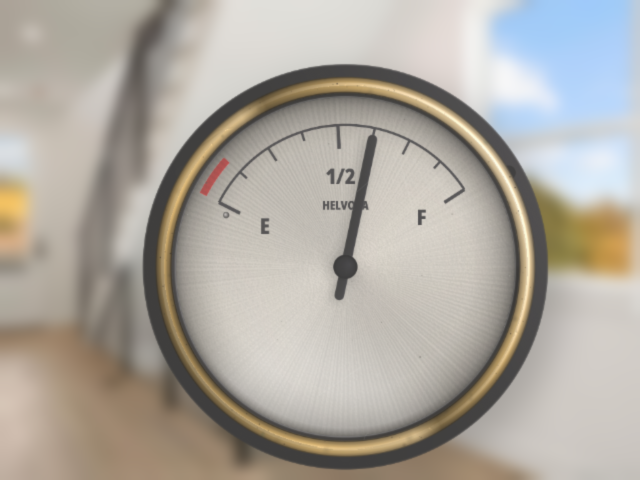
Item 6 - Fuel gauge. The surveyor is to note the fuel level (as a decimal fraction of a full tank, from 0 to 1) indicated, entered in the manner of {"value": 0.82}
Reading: {"value": 0.625}
